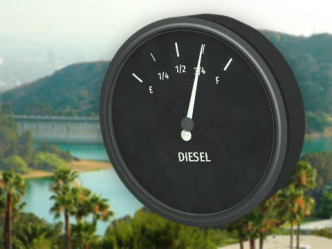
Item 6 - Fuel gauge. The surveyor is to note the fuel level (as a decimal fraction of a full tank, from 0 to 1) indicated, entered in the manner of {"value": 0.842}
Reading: {"value": 0.75}
